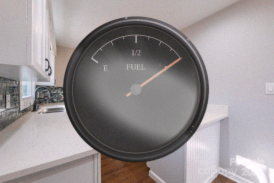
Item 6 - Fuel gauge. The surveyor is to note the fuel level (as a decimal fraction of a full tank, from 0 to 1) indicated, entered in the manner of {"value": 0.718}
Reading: {"value": 1}
